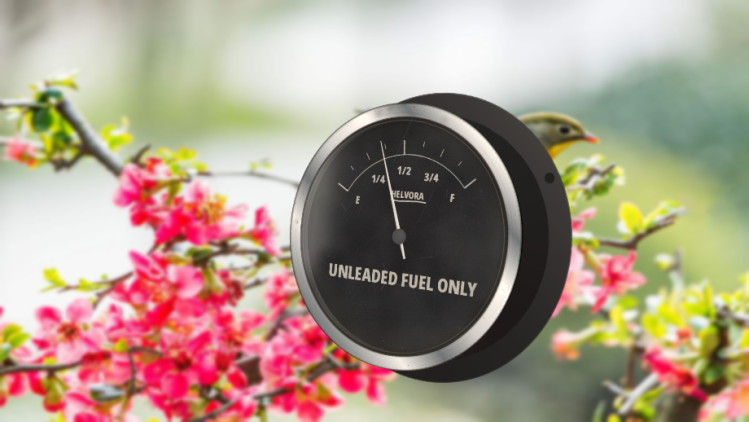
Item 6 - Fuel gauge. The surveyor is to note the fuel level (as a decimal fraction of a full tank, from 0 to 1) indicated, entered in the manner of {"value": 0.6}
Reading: {"value": 0.375}
